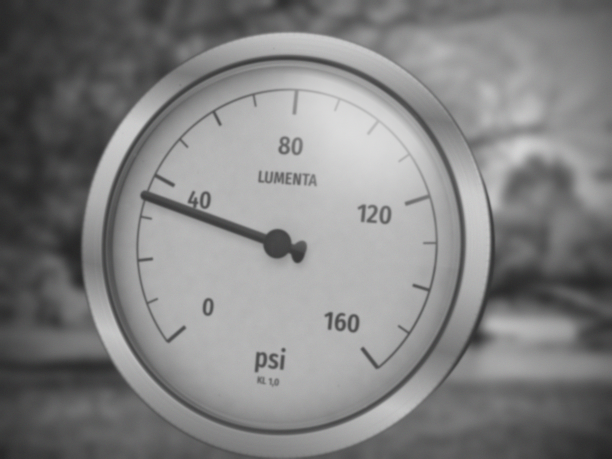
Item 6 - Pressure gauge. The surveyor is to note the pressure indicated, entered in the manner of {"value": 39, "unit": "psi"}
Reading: {"value": 35, "unit": "psi"}
